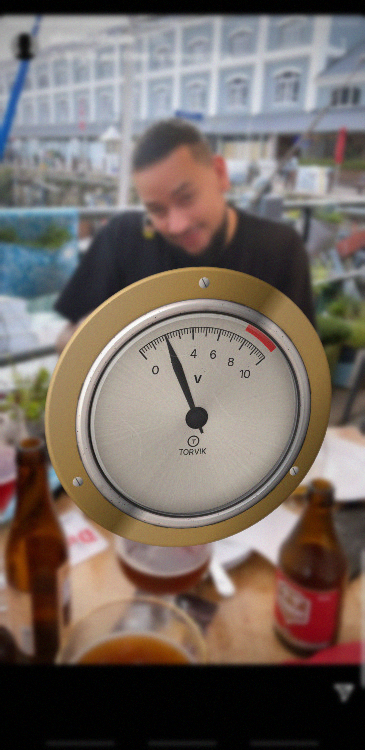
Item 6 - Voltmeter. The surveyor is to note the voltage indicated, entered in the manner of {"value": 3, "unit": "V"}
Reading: {"value": 2, "unit": "V"}
